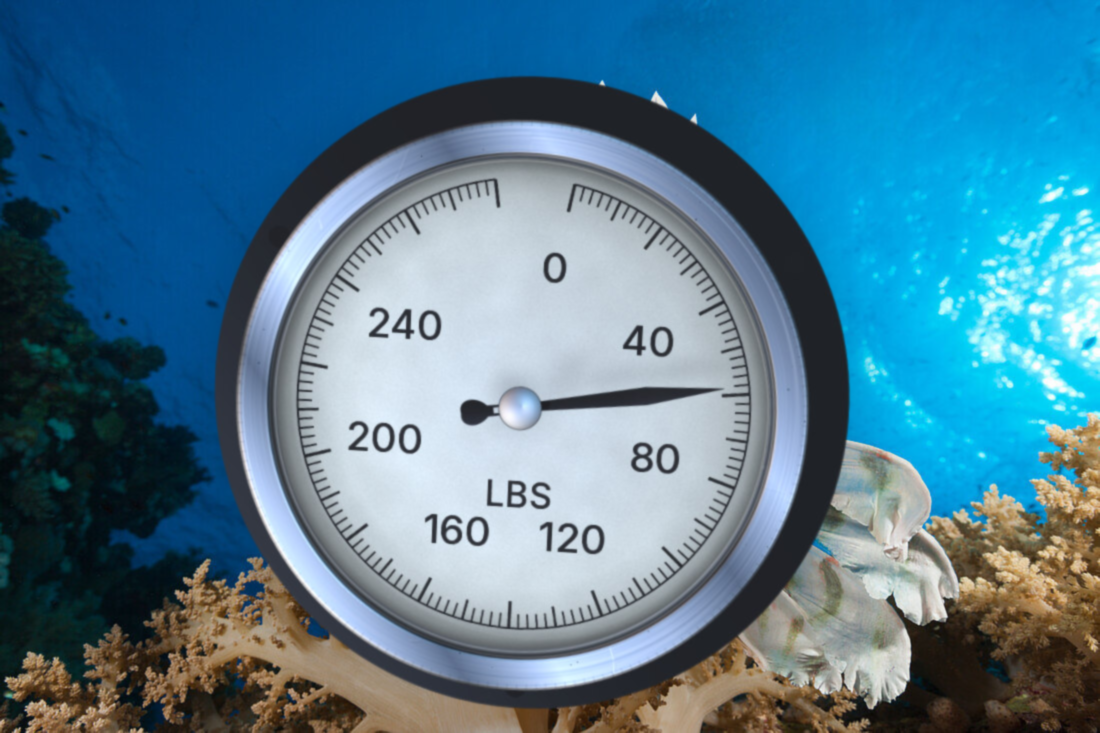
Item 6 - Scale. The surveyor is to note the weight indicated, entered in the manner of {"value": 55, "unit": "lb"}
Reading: {"value": 58, "unit": "lb"}
